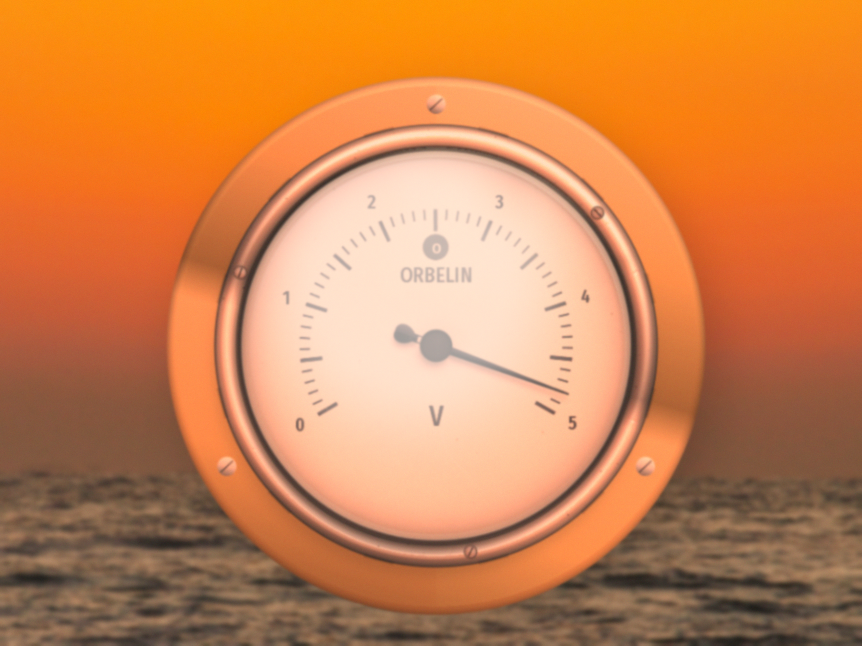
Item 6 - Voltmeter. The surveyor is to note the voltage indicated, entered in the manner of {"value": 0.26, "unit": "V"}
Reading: {"value": 4.8, "unit": "V"}
